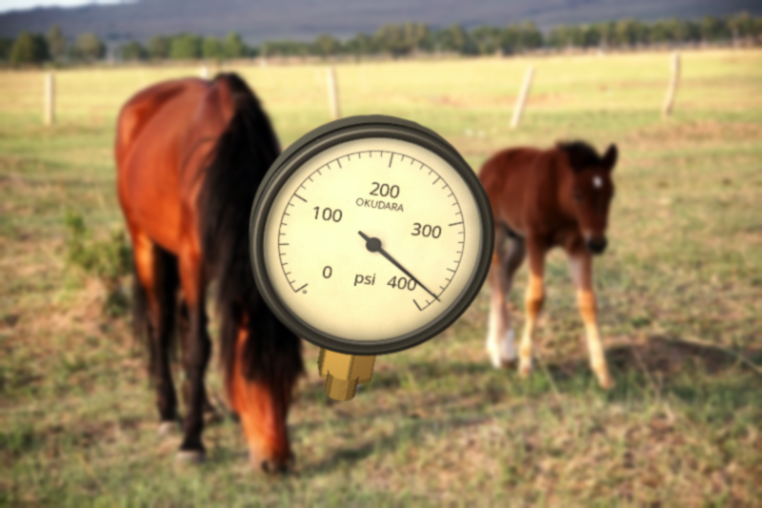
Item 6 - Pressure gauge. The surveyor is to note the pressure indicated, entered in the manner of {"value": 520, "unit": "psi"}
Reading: {"value": 380, "unit": "psi"}
